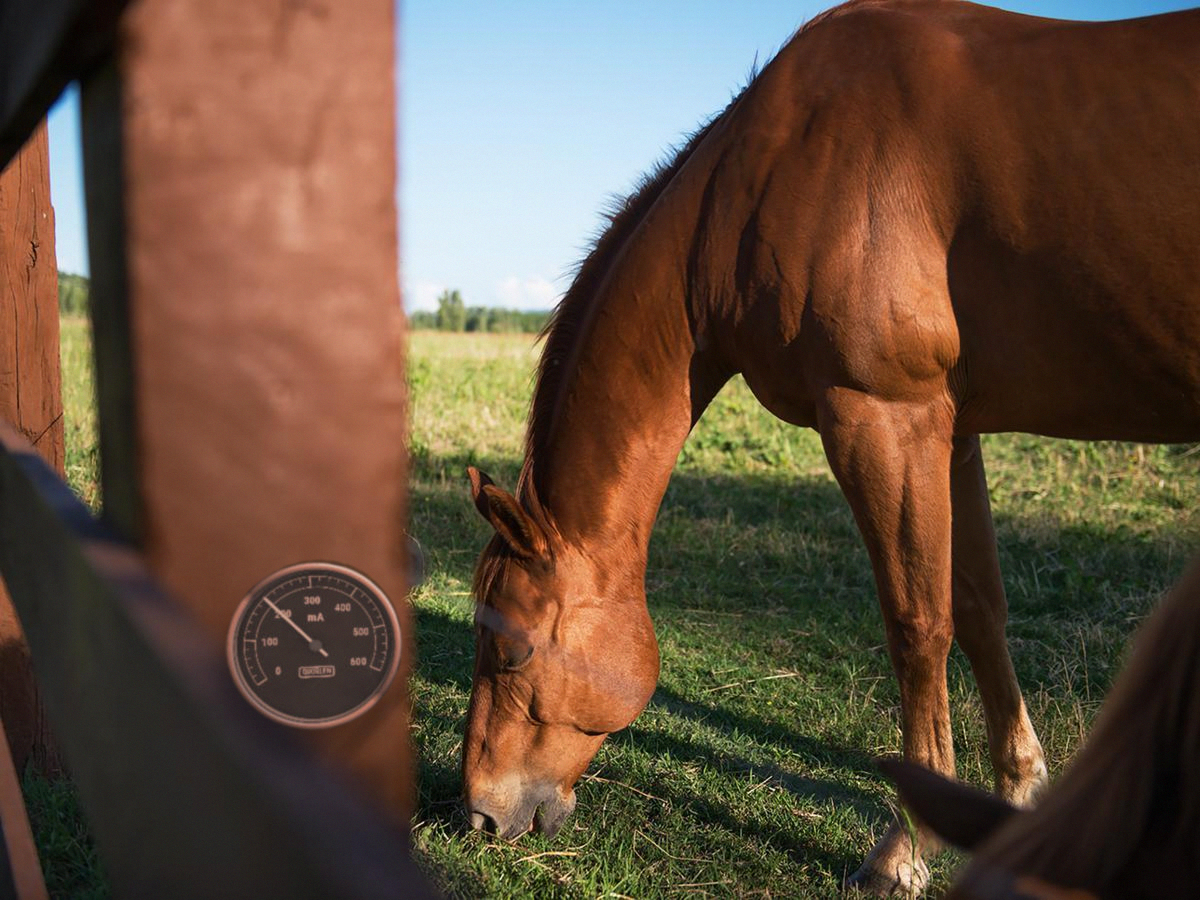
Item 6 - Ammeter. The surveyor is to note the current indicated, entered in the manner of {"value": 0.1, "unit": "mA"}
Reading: {"value": 200, "unit": "mA"}
